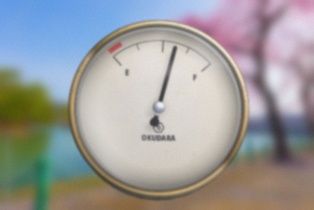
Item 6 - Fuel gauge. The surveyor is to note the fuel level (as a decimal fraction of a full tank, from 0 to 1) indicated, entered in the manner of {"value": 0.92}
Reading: {"value": 0.625}
